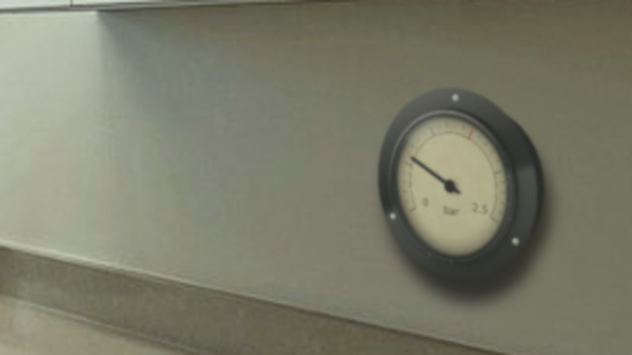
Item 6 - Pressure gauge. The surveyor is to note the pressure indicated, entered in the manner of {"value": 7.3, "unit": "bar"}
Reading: {"value": 0.6, "unit": "bar"}
